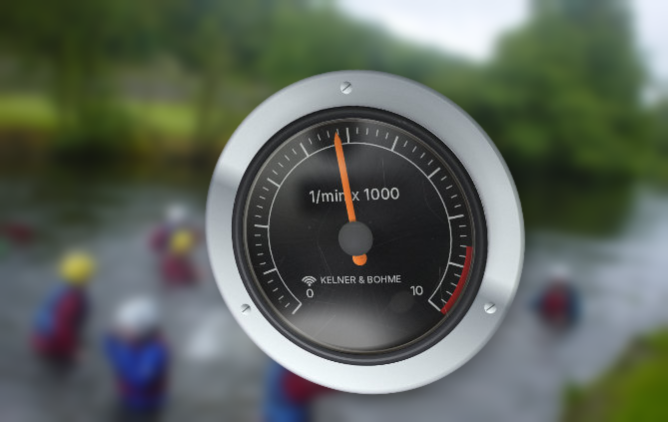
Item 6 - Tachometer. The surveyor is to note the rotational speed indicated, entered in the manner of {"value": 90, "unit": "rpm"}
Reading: {"value": 4800, "unit": "rpm"}
